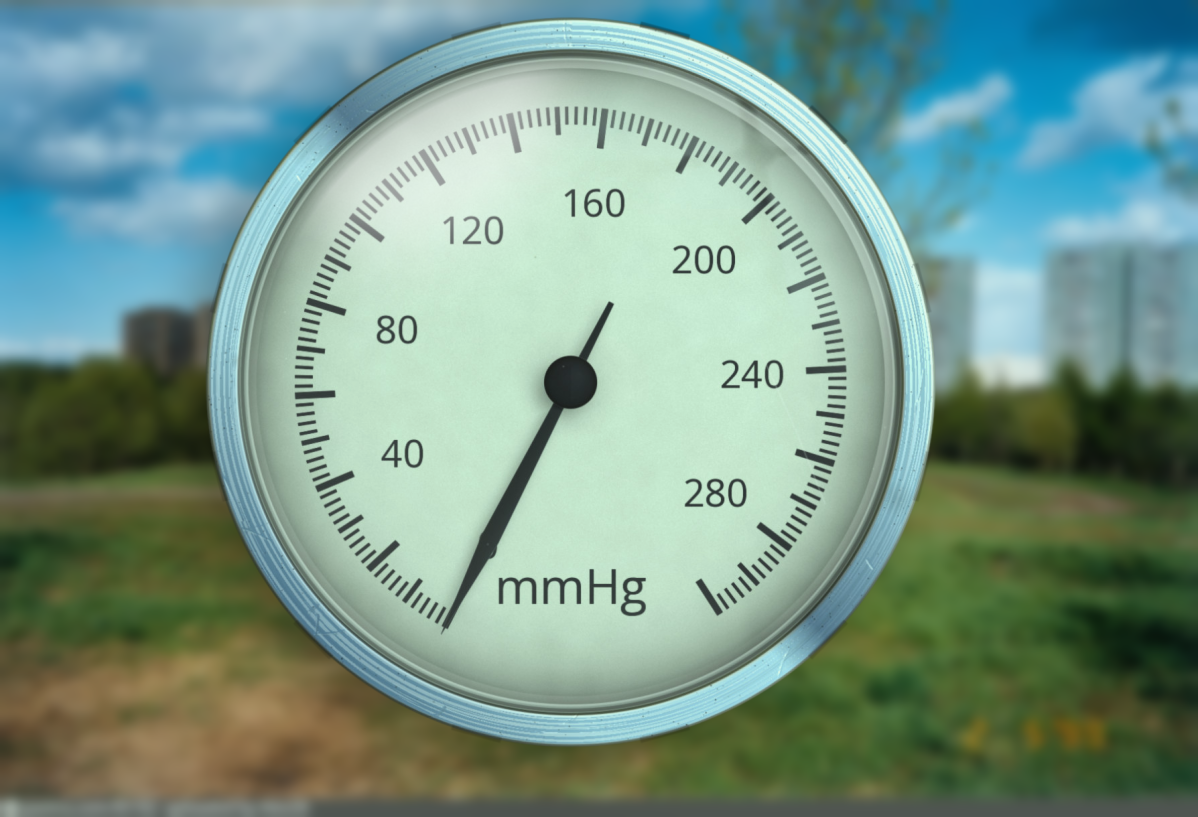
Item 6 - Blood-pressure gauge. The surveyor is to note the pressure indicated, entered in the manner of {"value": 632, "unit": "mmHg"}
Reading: {"value": 0, "unit": "mmHg"}
